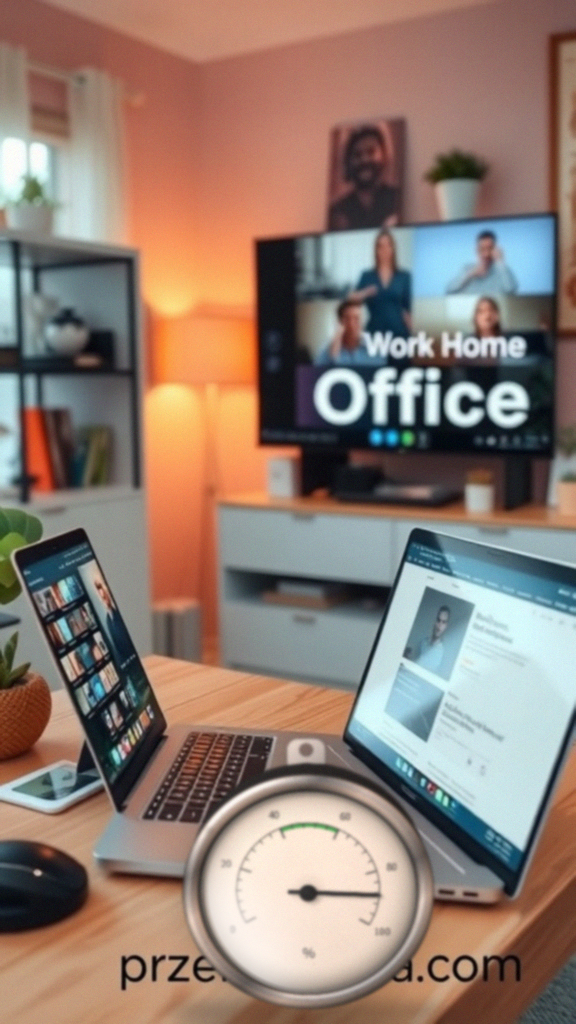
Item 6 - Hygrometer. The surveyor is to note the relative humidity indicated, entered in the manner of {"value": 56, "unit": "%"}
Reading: {"value": 88, "unit": "%"}
